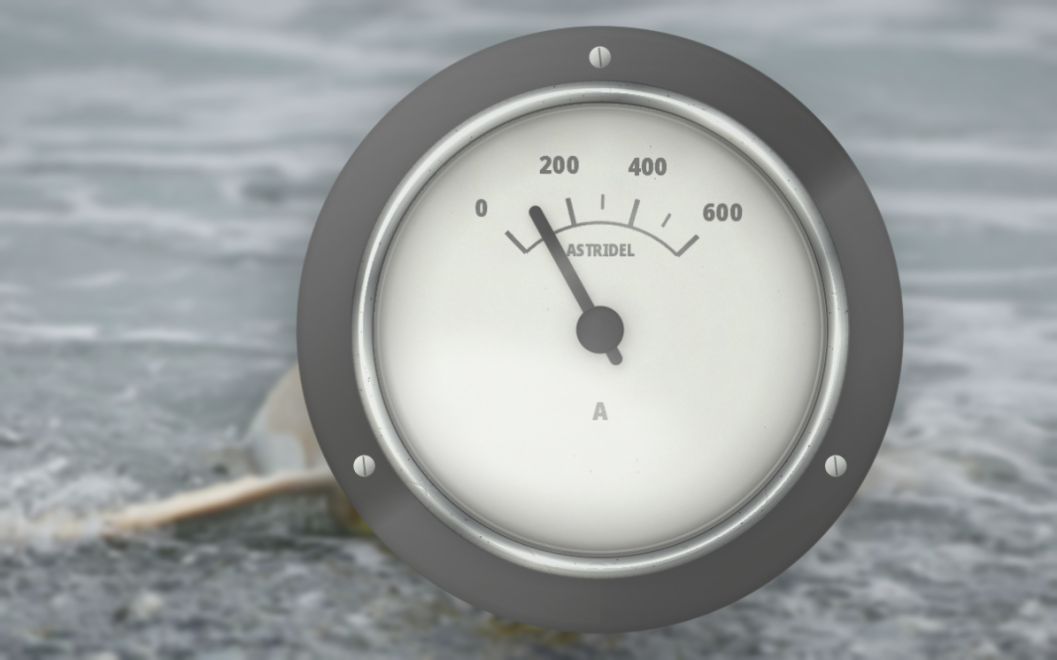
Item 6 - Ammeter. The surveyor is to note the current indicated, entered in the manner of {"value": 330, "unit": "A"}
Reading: {"value": 100, "unit": "A"}
